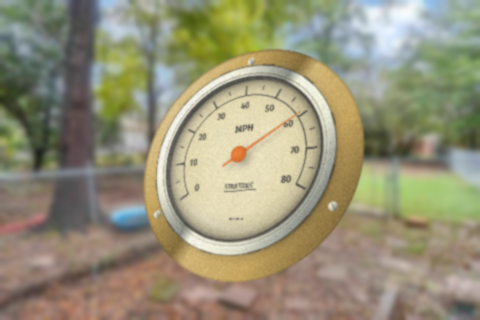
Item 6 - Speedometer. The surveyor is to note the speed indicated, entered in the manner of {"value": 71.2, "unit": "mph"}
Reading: {"value": 60, "unit": "mph"}
